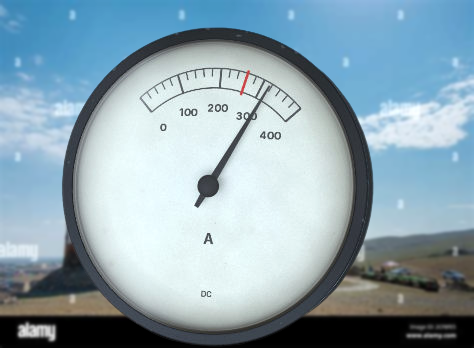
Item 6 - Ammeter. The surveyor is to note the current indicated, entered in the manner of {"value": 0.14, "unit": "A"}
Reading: {"value": 320, "unit": "A"}
